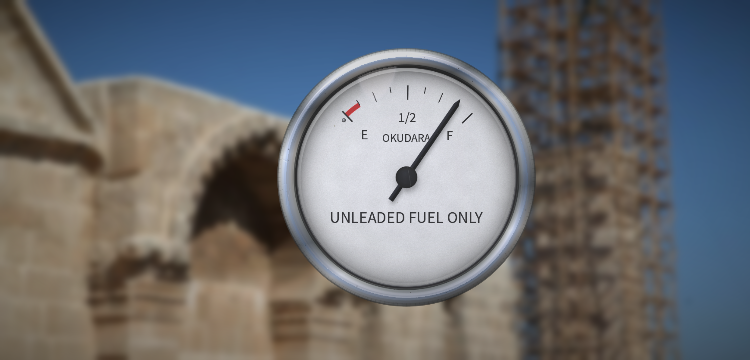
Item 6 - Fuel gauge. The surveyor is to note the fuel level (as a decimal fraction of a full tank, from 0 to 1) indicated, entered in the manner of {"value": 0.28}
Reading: {"value": 0.875}
